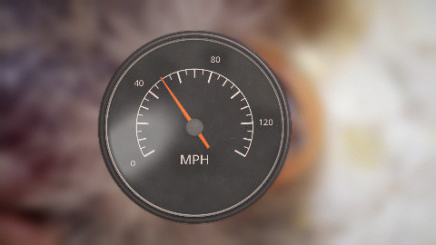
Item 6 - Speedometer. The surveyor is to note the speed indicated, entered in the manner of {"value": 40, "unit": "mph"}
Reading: {"value": 50, "unit": "mph"}
